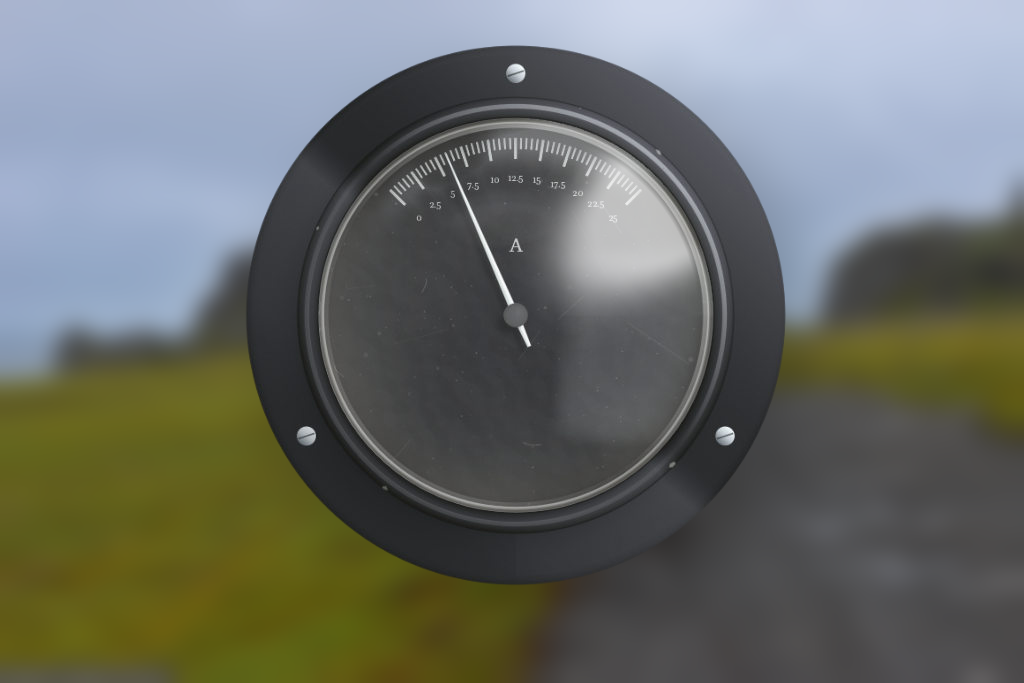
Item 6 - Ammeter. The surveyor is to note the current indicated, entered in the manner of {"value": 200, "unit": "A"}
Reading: {"value": 6, "unit": "A"}
